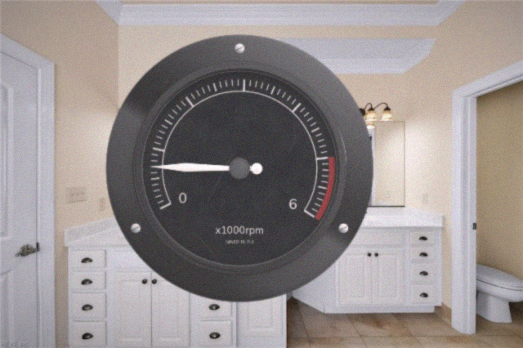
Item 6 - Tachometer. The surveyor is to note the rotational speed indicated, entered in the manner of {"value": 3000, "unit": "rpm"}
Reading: {"value": 700, "unit": "rpm"}
